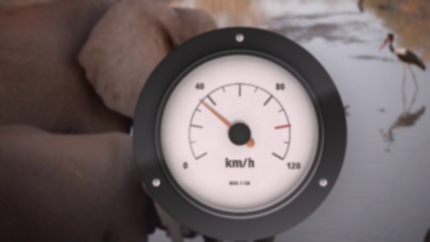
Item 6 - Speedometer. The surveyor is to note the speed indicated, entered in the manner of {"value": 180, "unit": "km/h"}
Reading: {"value": 35, "unit": "km/h"}
